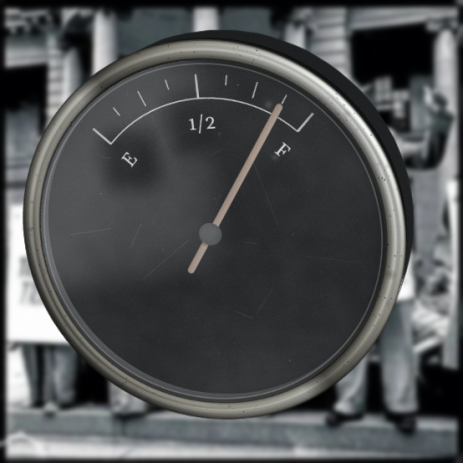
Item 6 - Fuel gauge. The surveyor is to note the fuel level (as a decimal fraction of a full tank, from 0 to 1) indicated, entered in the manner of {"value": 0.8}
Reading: {"value": 0.875}
